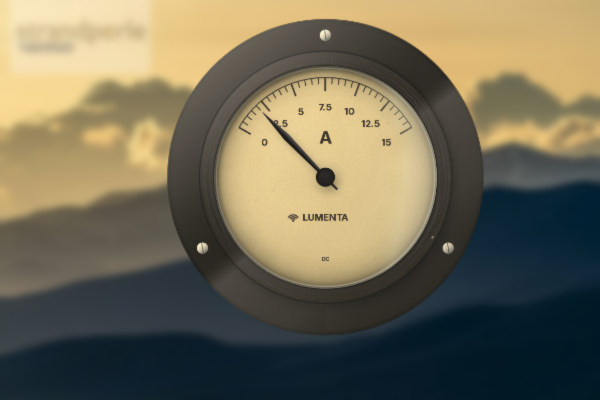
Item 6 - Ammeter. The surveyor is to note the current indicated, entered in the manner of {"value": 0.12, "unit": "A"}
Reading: {"value": 2, "unit": "A"}
